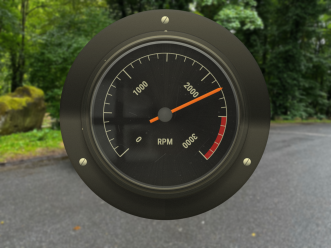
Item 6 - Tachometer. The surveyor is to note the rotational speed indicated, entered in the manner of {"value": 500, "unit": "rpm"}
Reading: {"value": 2200, "unit": "rpm"}
